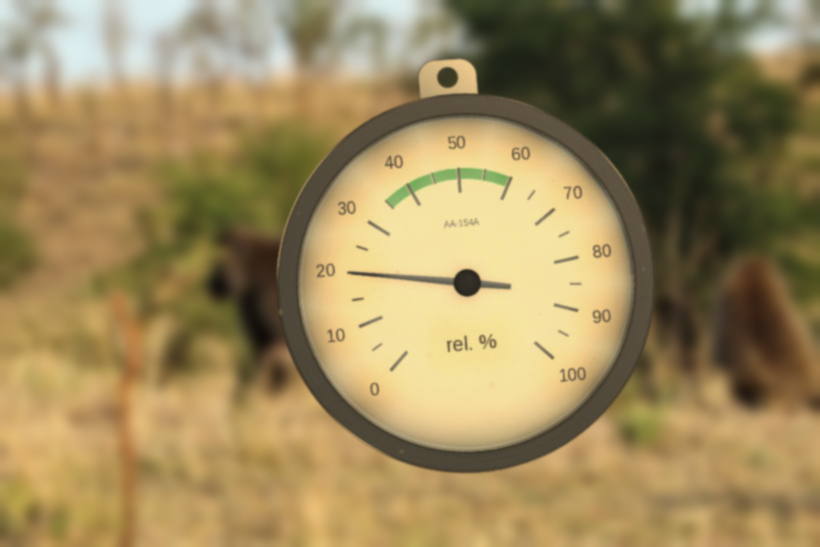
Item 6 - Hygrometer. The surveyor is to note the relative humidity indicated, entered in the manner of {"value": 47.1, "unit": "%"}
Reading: {"value": 20, "unit": "%"}
